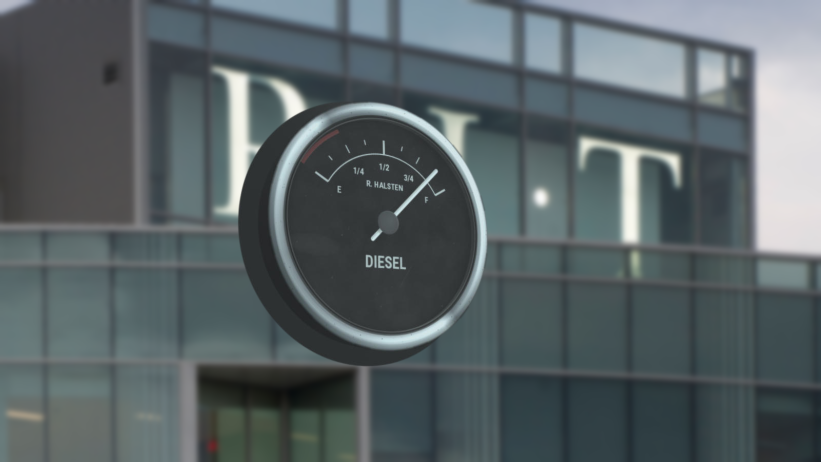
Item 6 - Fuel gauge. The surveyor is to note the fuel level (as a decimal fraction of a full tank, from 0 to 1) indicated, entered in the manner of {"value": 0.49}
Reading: {"value": 0.875}
